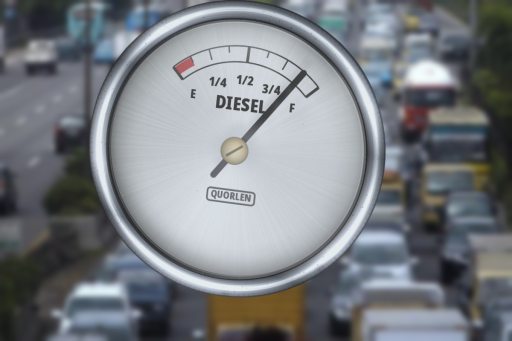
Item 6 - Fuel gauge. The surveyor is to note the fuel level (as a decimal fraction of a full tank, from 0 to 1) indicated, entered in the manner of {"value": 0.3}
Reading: {"value": 0.875}
